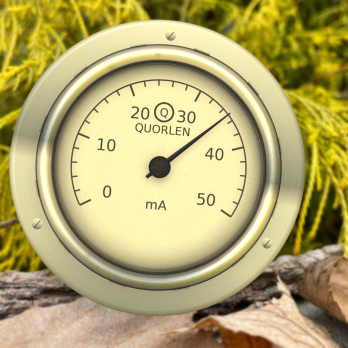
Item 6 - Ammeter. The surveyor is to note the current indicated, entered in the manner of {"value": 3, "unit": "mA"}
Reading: {"value": 35, "unit": "mA"}
